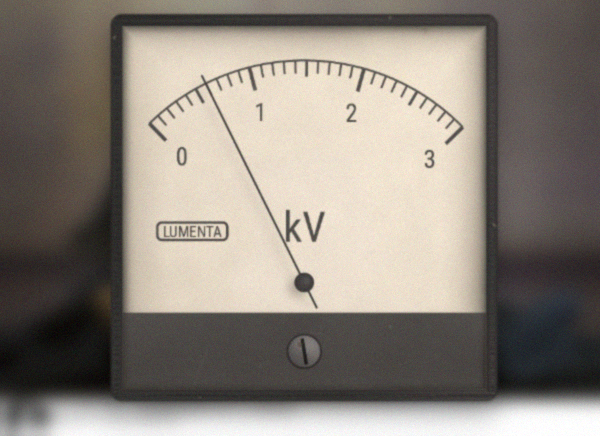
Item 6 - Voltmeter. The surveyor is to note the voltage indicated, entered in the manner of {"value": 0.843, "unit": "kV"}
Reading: {"value": 0.6, "unit": "kV"}
